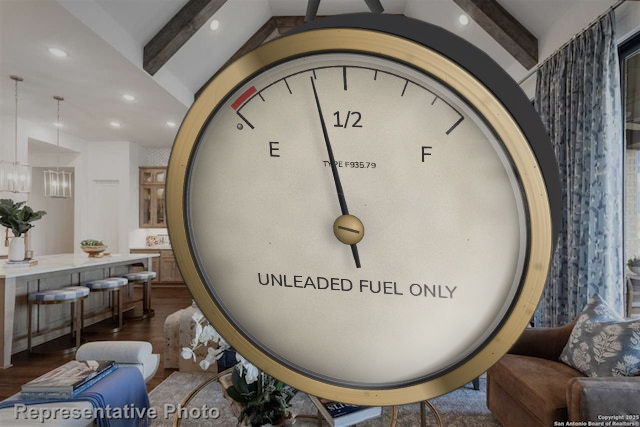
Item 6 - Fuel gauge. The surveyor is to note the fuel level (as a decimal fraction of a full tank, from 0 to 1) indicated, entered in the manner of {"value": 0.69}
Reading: {"value": 0.375}
